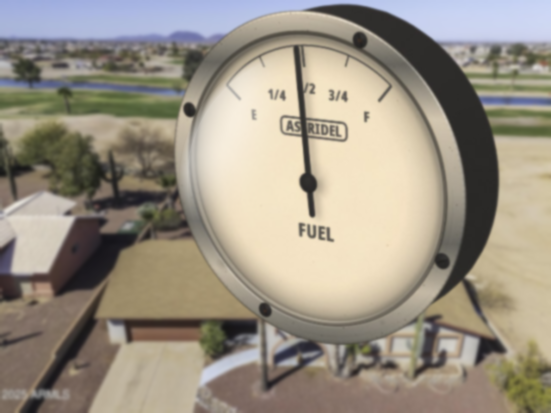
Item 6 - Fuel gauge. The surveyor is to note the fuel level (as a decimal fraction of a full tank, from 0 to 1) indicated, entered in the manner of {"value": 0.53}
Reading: {"value": 0.5}
